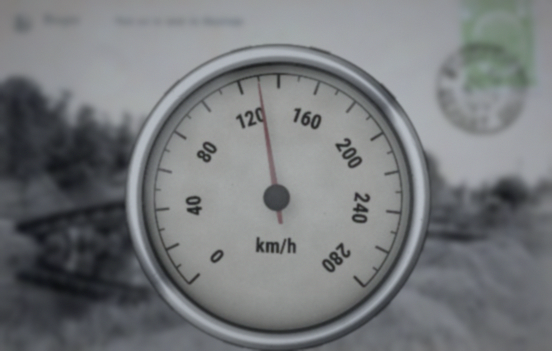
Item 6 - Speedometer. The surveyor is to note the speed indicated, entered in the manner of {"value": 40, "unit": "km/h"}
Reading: {"value": 130, "unit": "km/h"}
